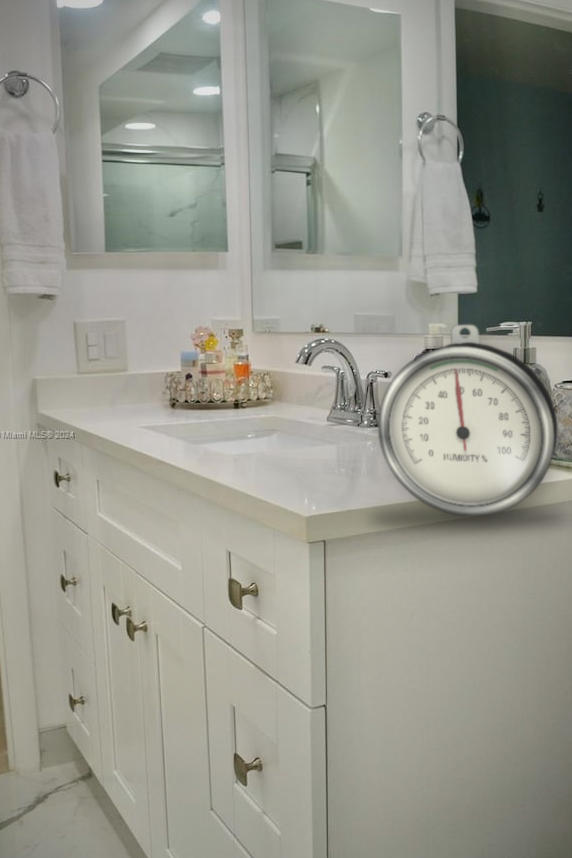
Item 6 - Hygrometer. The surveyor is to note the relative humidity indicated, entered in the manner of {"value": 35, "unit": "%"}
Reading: {"value": 50, "unit": "%"}
